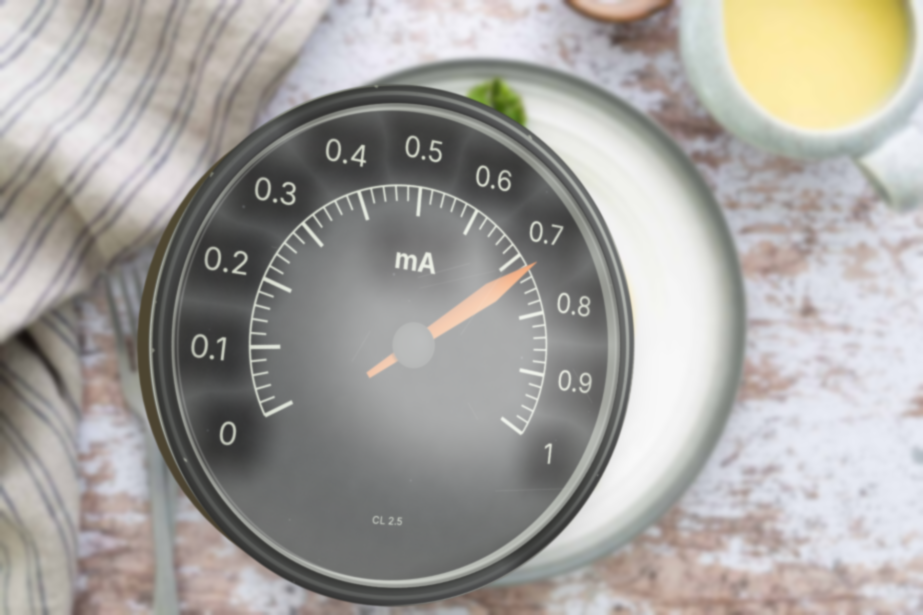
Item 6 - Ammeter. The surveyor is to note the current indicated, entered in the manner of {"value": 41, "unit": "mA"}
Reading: {"value": 0.72, "unit": "mA"}
